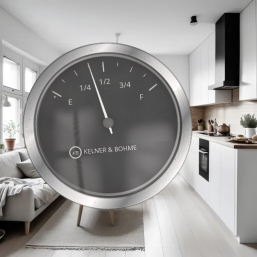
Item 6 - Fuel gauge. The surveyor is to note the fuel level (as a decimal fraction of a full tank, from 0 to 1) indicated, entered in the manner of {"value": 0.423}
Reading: {"value": 0.375}
